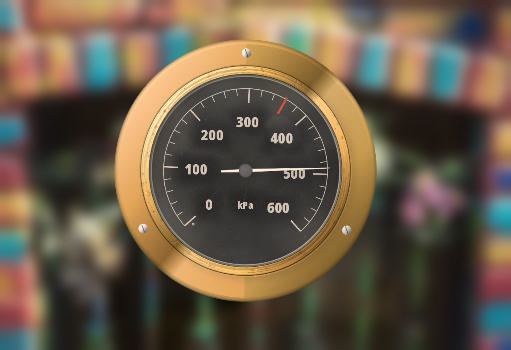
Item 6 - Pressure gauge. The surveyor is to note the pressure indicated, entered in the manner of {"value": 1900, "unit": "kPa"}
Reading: {"value": 490, "unit": "kPa"}
